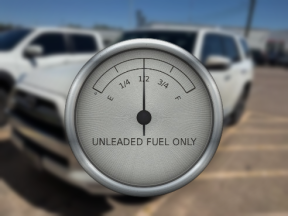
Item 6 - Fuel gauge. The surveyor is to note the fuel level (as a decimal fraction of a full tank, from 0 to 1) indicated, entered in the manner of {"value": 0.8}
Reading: {"value": 0.5}
